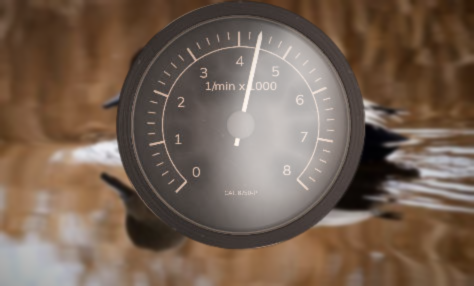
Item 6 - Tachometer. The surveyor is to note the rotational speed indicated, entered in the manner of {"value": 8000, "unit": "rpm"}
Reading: {"value": 4400, "unit": "rpm"}
